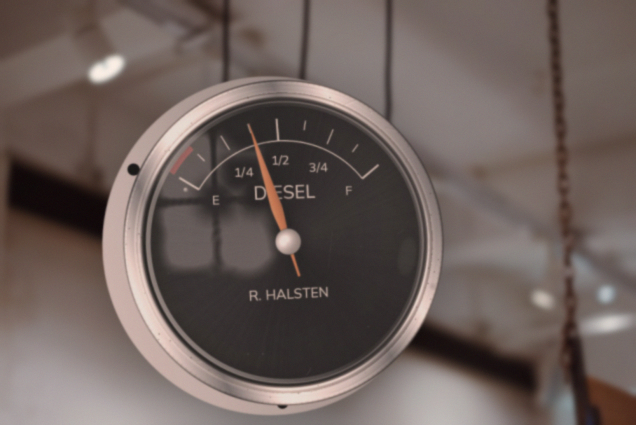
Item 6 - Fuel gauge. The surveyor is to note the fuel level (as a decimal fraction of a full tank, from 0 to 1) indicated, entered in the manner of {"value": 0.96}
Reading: {"value": 0.375}
